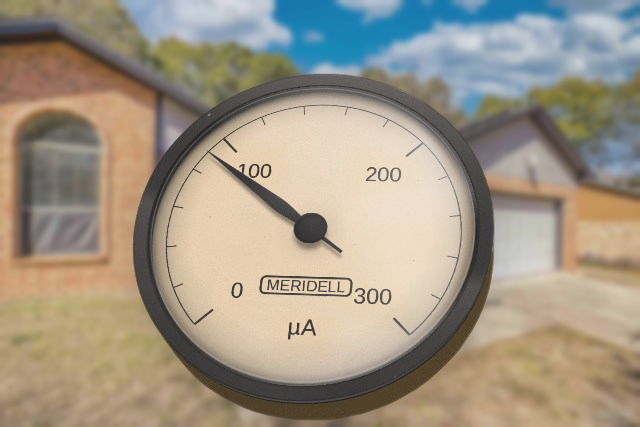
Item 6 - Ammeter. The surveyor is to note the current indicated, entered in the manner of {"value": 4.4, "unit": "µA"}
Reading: {"value": 90, "unit": "µA"}
